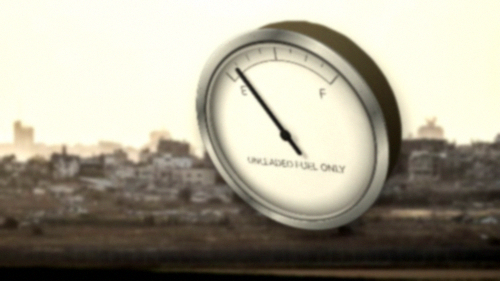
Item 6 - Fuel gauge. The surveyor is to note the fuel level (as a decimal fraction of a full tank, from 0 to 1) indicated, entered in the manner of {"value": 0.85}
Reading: {"value": 0.125}
